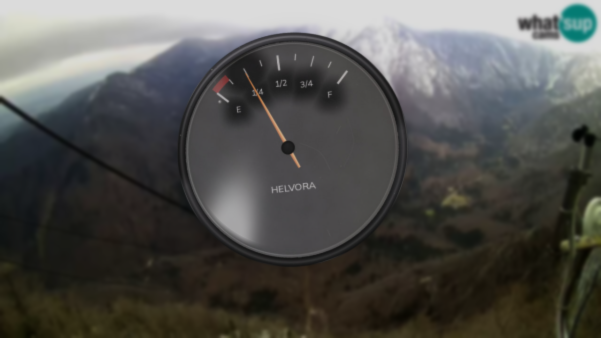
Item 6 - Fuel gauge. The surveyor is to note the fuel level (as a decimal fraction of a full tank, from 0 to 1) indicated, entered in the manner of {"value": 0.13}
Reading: {"value": 0.25}
